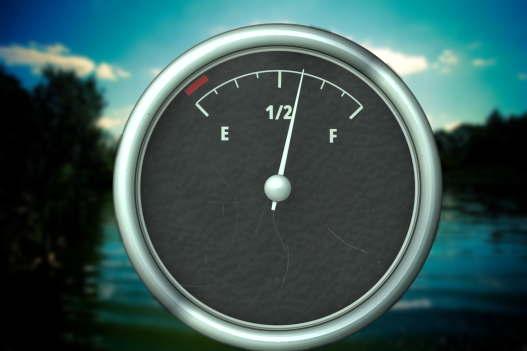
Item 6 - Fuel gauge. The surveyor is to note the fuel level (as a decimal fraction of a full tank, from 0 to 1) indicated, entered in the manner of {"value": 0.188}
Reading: {"value": 0.625}
